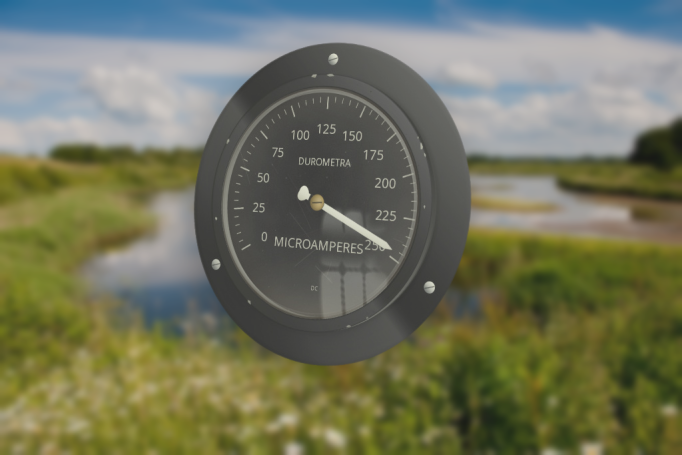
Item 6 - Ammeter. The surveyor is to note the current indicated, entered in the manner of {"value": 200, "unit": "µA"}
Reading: {"value": 245, "unit": "µA"}
